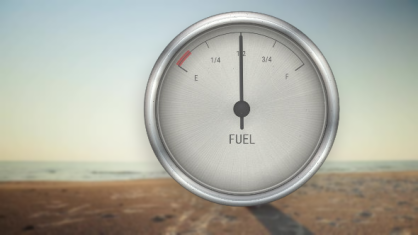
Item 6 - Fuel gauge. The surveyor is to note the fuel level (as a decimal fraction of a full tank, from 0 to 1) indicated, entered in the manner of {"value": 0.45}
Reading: {"value": 0.5}
